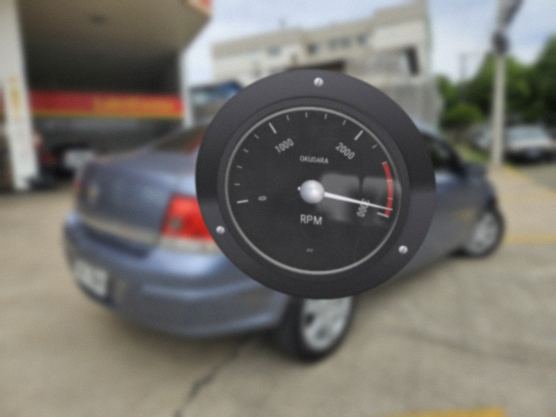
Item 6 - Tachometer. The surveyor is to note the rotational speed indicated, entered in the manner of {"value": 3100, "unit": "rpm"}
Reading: {"value": 2900, "unit": "rpm"}
